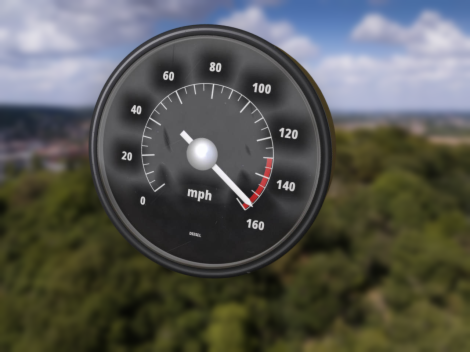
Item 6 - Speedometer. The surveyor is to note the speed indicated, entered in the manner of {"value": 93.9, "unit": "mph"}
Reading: {"value": 155, "unit": "mph"}
